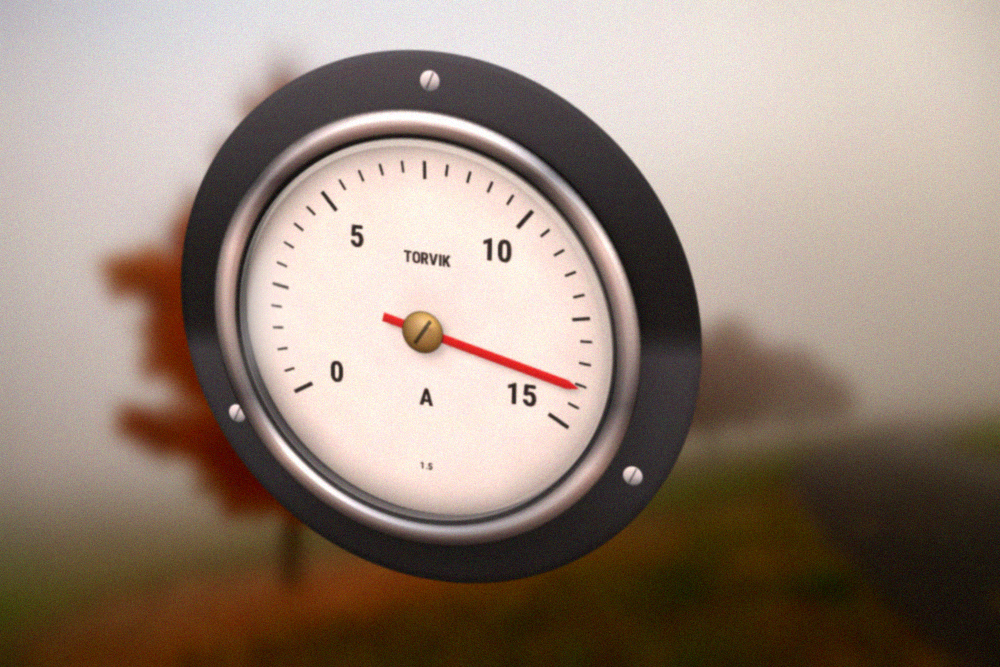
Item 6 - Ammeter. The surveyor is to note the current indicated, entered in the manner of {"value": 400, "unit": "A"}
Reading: {"value": 14, "unit": "A"}
